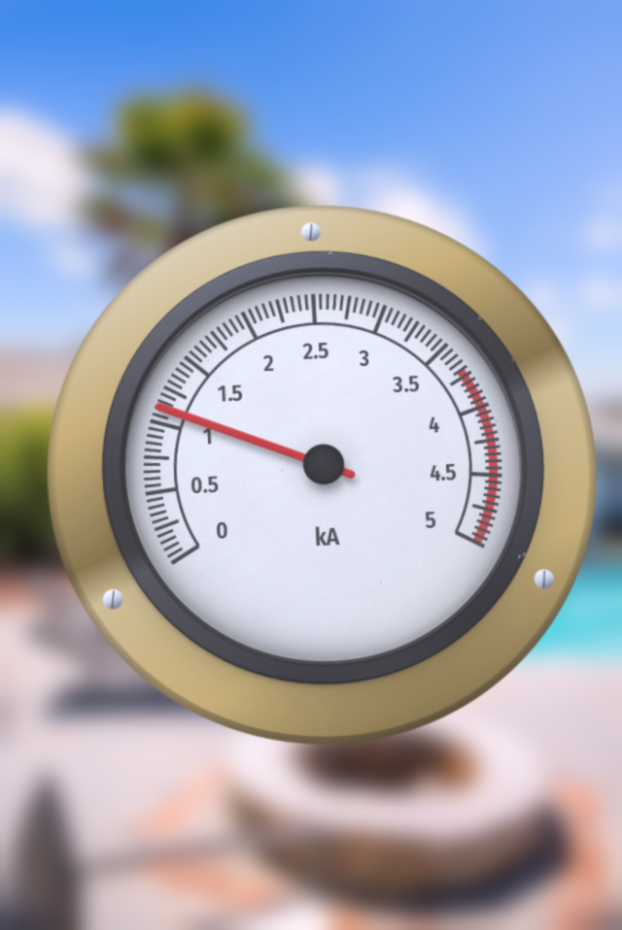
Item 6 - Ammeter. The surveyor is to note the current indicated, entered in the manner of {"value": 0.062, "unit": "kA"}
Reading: {"value": 1.1, "unit": "kA"}
